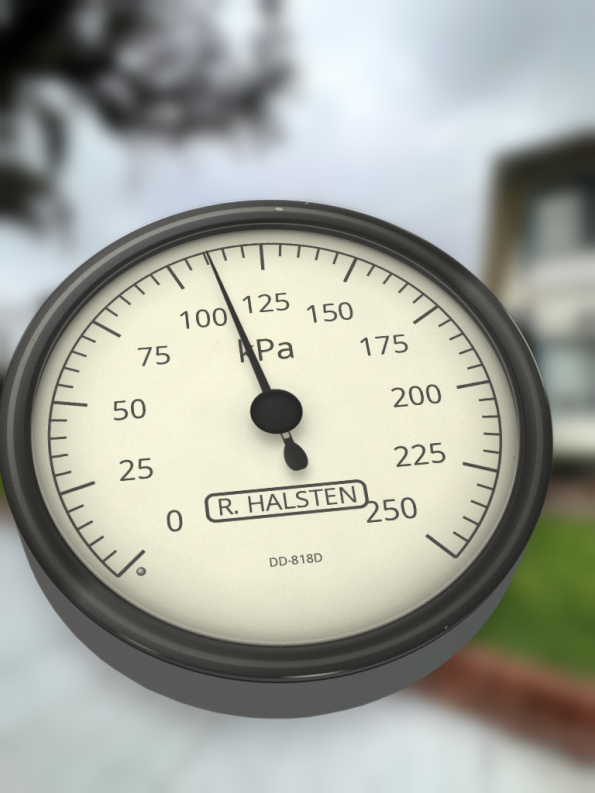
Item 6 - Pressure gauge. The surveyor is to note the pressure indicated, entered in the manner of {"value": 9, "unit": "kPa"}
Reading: {"value": 110, "unit": "kPa"}
